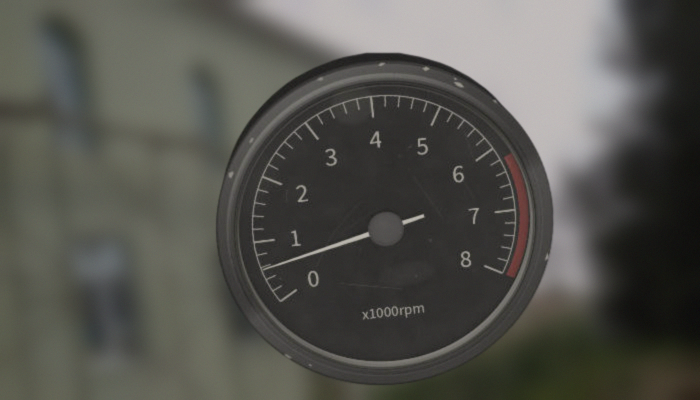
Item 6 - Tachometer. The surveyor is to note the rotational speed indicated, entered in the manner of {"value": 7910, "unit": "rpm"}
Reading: {"value": 600, "unit": "rpm"}
